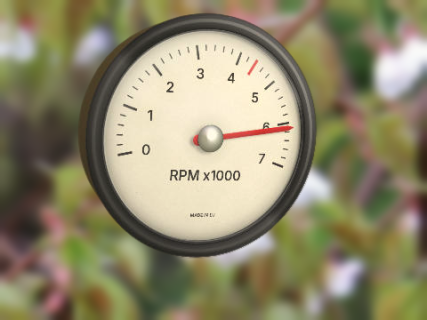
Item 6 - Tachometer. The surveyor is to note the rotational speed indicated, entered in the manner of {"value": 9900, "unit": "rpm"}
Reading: {"value": 6100, "unit": "rpm"}
